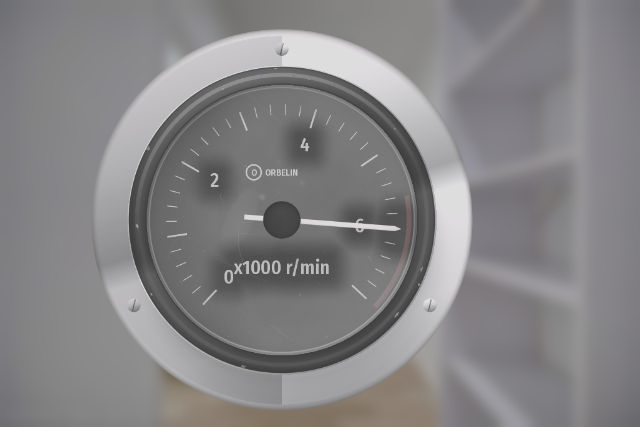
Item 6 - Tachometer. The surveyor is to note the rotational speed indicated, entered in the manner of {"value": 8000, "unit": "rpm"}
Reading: {"value": 6000, "unit": "rpm"}
